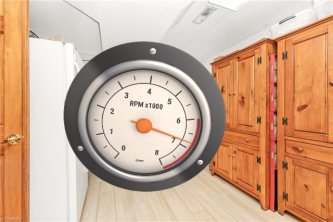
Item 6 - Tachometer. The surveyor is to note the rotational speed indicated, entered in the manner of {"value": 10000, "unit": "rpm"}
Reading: {"value": 6750, "unit": "rpm"}
